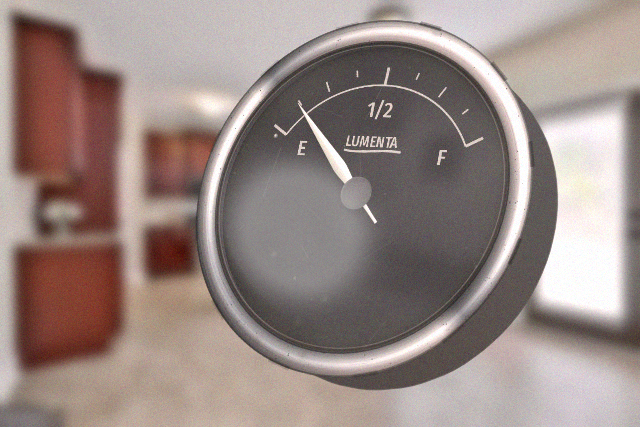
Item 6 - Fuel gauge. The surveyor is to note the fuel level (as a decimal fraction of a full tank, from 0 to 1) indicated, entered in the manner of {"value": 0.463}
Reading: {"value": 0.125}
